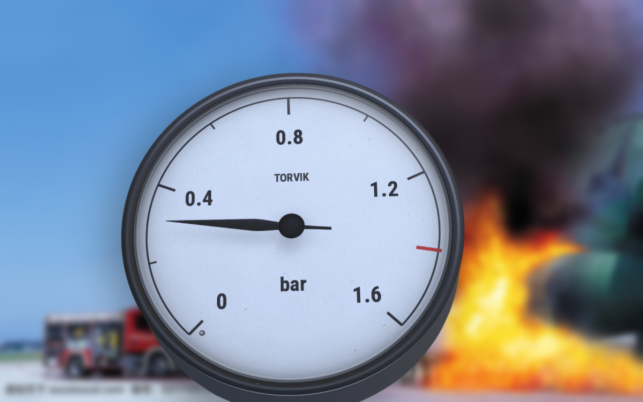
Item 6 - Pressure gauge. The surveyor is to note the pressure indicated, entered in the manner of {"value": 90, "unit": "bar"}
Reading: {"value": 0.3, "unit": "bar"}
